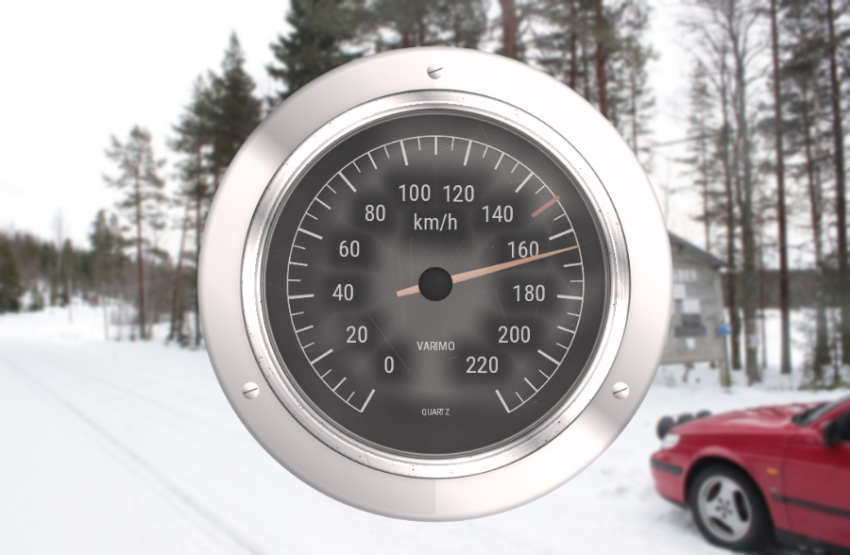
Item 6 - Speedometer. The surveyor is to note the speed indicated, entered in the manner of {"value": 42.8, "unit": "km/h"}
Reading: {"value": 165, "unit": "km/h"}
